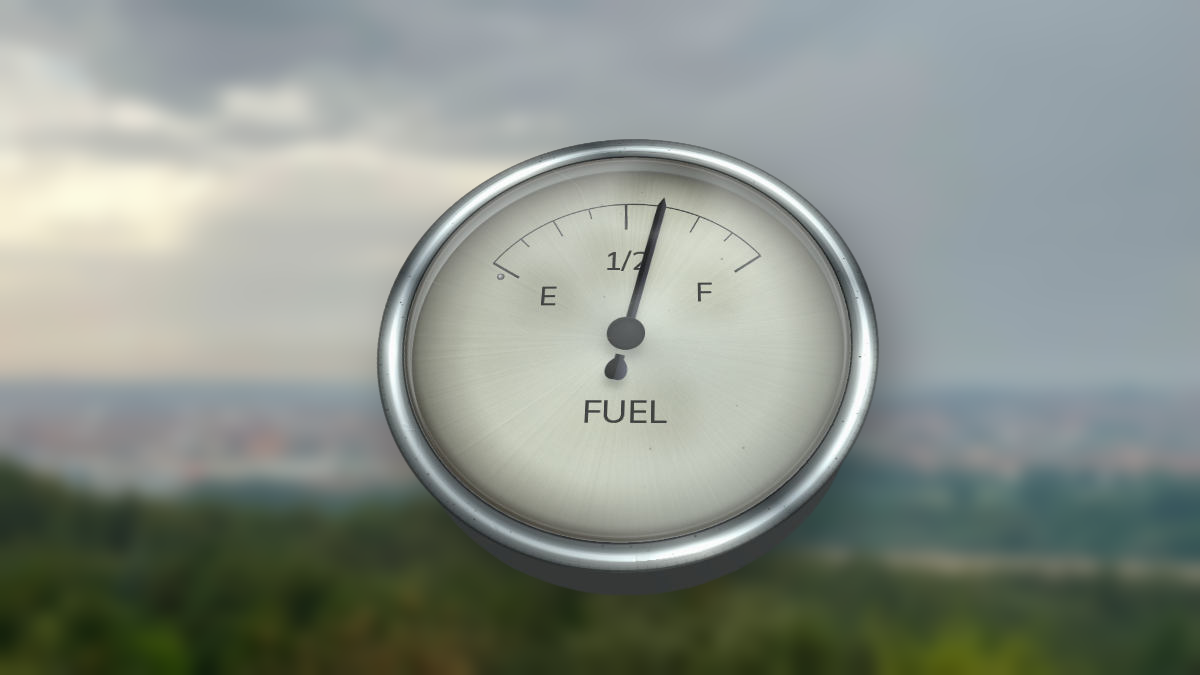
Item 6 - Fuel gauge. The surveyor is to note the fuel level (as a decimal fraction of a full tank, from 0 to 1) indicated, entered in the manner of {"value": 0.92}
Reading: {"value": 0.625}
